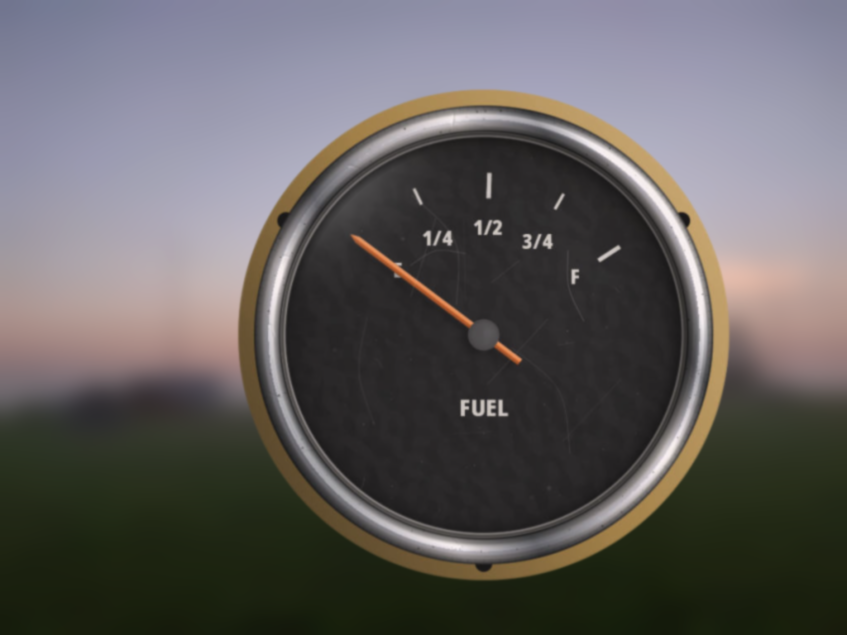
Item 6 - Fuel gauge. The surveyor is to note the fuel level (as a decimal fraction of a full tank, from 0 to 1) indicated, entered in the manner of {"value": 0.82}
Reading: {"value": 0}
